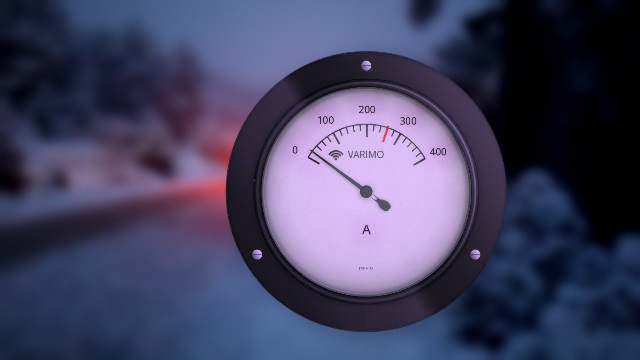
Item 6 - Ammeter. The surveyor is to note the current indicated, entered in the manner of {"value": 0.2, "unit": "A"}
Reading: {"value": 20, "unit": "A"}
